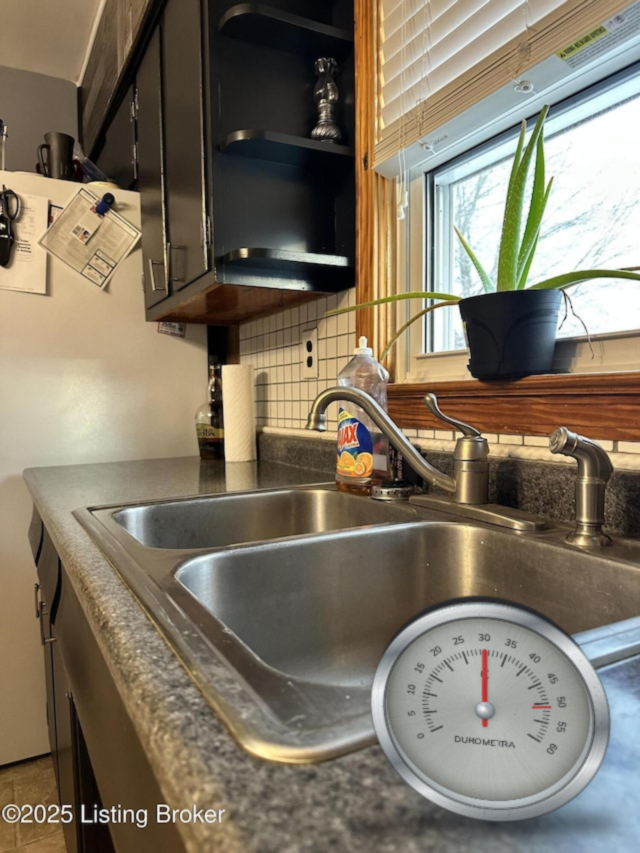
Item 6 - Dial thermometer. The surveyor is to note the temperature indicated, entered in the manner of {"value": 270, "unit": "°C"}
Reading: {"value": 30, "unit": "°C"}
